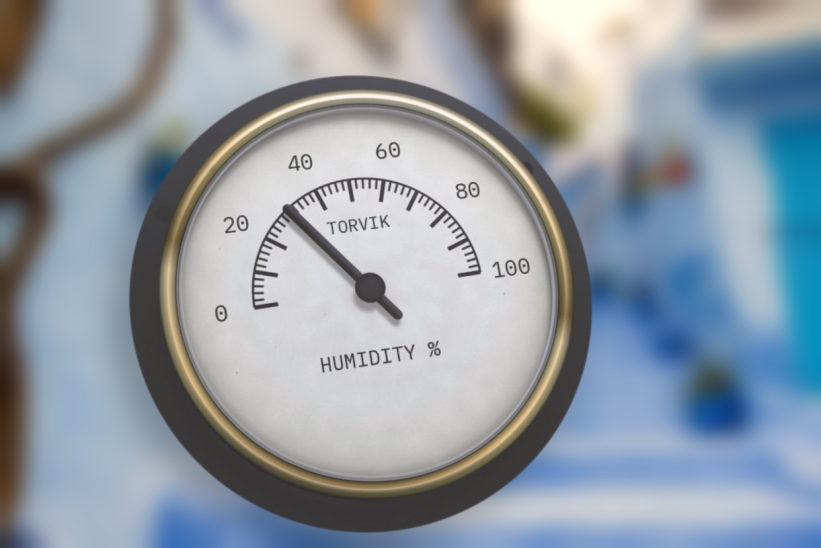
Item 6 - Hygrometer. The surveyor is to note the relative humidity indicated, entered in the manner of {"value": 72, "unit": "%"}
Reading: {"value": 30, "unit": "%"}
